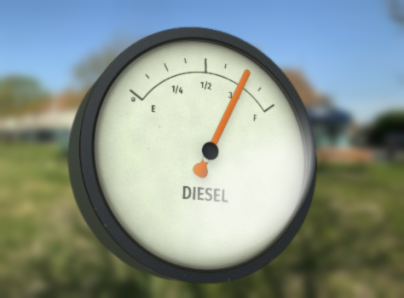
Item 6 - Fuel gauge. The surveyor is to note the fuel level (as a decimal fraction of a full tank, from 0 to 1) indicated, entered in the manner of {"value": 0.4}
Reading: {"value": 0.75}
